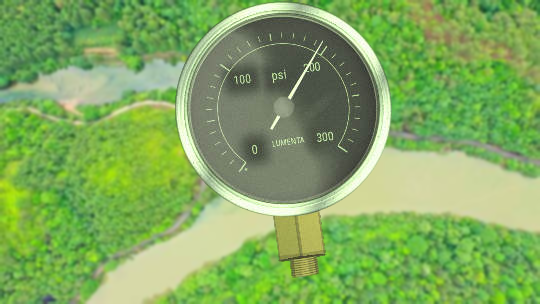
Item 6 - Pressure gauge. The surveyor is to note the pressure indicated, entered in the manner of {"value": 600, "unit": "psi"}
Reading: {"value": 195, "unit": "psi"}
